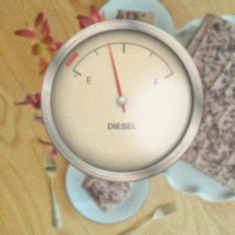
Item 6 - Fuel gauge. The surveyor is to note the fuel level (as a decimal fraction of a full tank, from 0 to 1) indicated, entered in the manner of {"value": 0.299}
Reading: {"value": 0.375}
